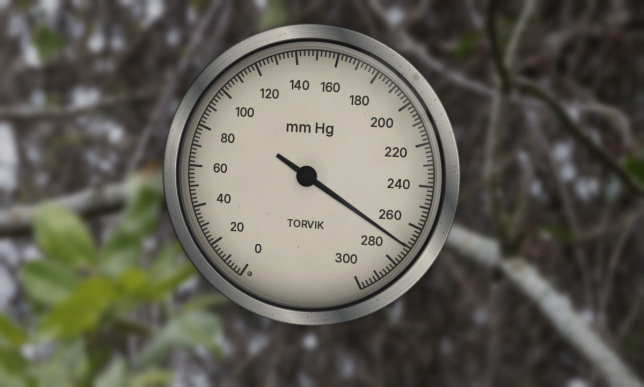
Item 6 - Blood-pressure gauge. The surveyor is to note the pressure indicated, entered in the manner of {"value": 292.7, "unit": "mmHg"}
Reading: {"value": 270, "unit": "mmHg"}
